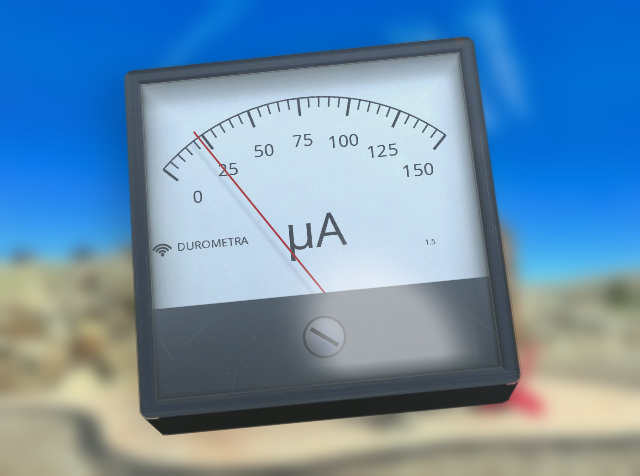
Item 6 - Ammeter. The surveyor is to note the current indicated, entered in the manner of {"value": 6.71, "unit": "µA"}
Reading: {"value": 22.5, "unit": "µA"}
